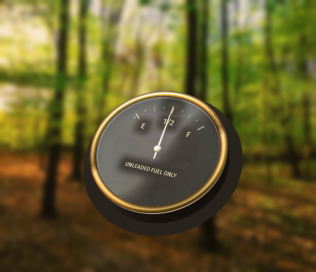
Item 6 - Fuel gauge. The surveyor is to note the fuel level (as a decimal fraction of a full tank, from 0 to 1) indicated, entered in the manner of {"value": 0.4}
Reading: {"value": 0.5}
